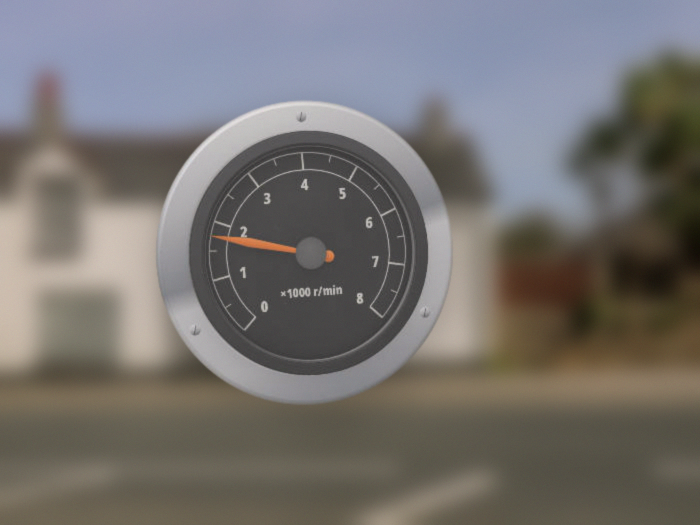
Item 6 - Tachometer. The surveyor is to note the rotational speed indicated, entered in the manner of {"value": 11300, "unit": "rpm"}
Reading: {"value": 1750, "unit": "rpm"}
